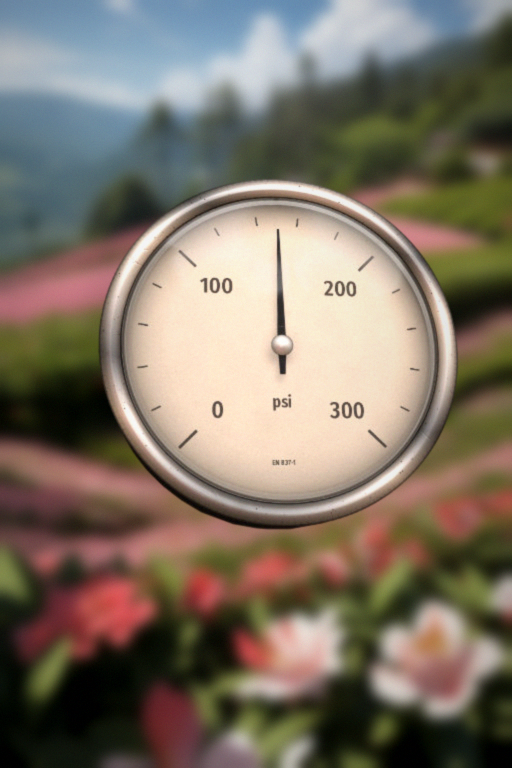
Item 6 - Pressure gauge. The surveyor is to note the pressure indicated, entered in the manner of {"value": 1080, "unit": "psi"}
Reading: {"value": 150, "unit": "psi"}
